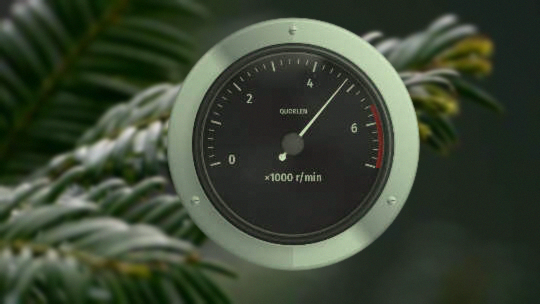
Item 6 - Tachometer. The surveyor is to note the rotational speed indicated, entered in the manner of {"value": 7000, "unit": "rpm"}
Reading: {"value": 4800, "unit": "rpm"}
